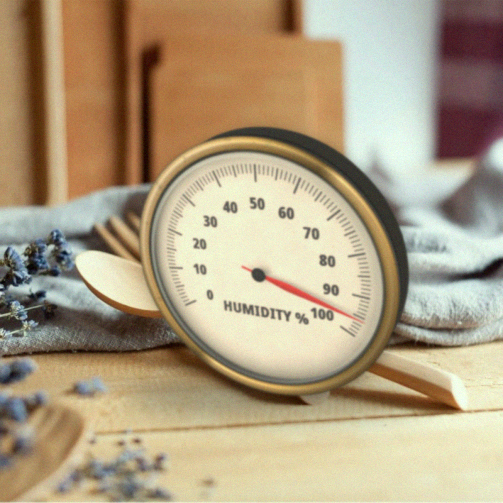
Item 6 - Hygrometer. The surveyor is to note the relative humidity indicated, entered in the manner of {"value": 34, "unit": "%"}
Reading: {"value": 95, "unit": "%"}
